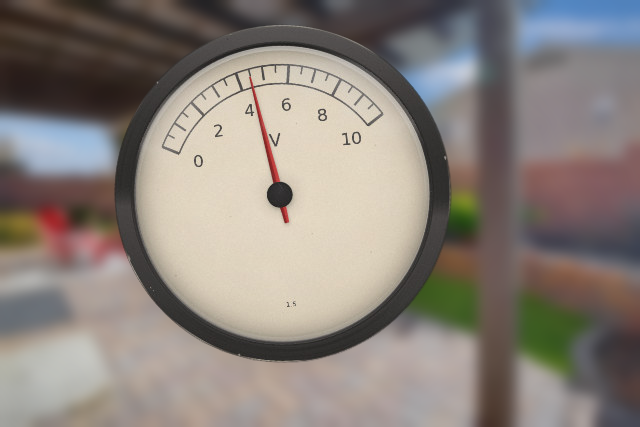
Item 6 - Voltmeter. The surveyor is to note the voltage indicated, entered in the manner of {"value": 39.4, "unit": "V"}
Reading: {"value": 4.5, "unit": "V"}
